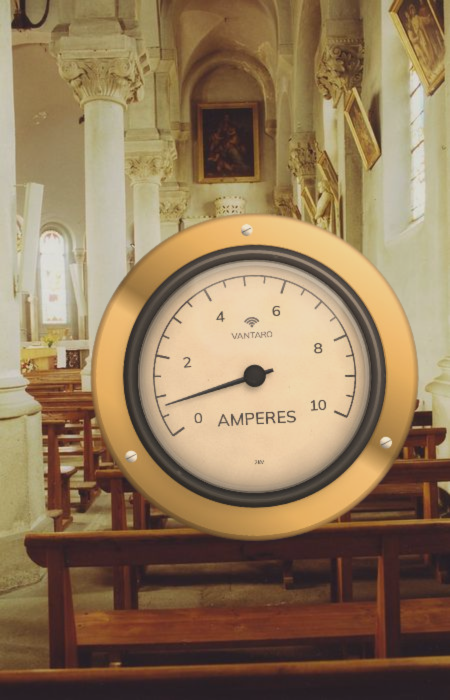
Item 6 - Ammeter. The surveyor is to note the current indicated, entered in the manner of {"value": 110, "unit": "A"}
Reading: {"value": 0.75, "unit": "A"}
